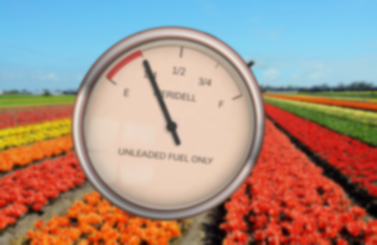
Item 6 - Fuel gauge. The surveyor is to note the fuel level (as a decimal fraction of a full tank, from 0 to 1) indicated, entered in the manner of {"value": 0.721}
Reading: {"value": 0.25}
